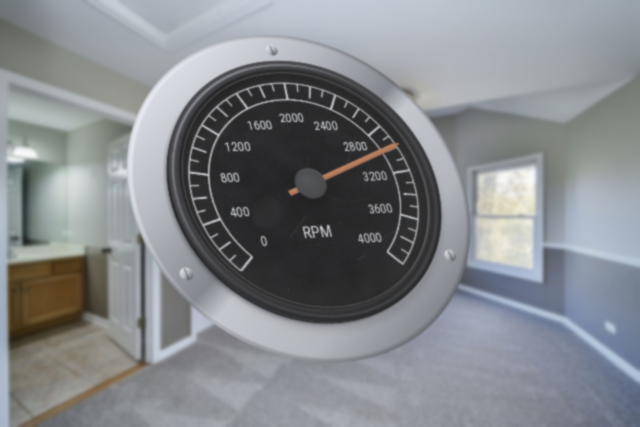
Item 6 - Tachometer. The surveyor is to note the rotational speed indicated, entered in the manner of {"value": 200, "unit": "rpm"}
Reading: {"value": 3000, "unit": "rpm"}
